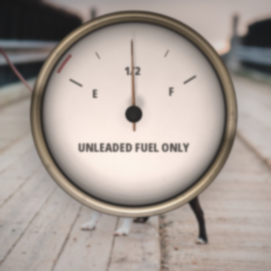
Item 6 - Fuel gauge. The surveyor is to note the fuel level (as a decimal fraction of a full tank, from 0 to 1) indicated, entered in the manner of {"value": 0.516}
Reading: {"value": 0.5}
